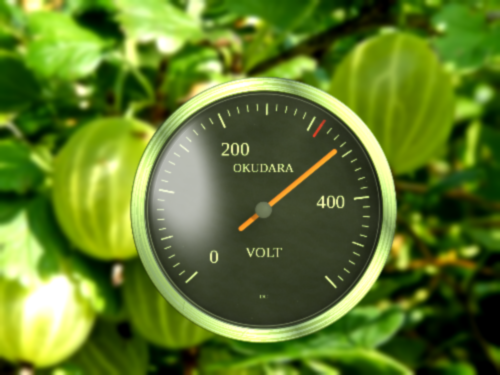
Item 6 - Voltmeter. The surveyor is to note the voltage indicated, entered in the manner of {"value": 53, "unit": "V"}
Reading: {"value": 340, "unit": "V"}
